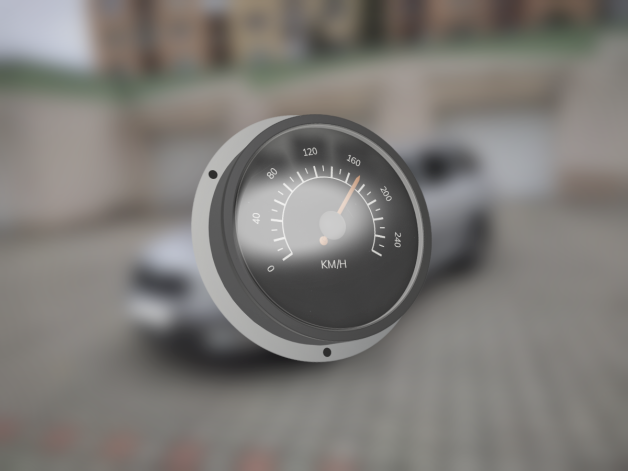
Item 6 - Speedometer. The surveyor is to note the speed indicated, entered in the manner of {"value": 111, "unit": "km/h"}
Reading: {"value": 170, "unit": "km/h"}
